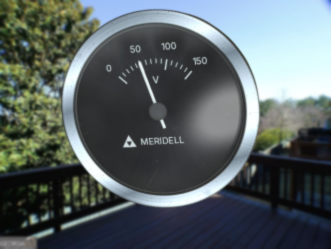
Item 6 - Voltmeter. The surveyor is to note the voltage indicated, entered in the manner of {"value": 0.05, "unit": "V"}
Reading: {"value": 50, "unit": "V"}
